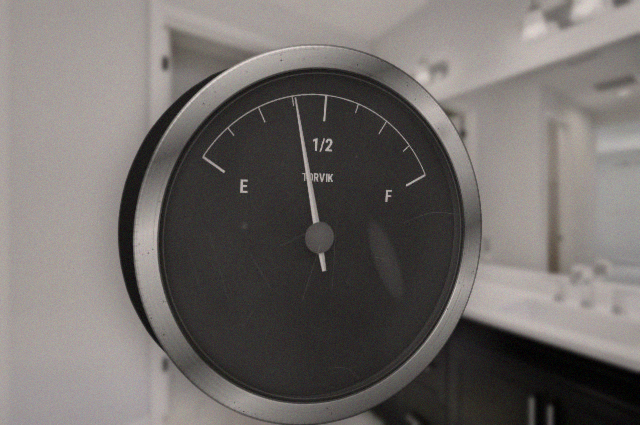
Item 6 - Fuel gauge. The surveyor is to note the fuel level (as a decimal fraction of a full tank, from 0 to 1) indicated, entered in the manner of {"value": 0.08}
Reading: {"value": 0.375}
